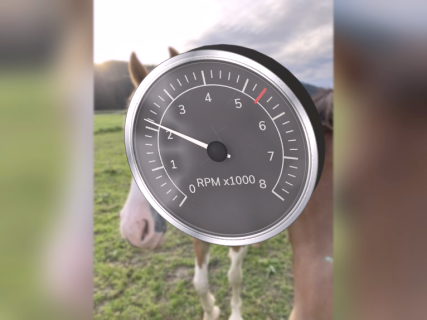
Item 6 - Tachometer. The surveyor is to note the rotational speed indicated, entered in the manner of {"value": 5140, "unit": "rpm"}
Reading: {"value": 2200, "unit": "rpm"}
